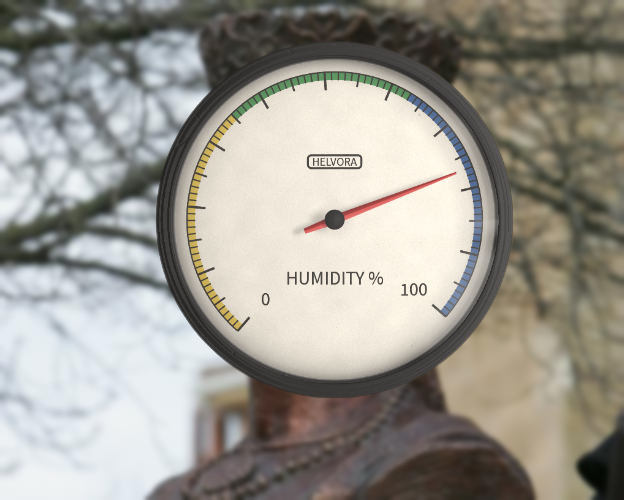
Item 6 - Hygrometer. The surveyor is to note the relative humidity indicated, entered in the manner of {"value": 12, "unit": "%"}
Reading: {"value": 77, "unit": "%"}
